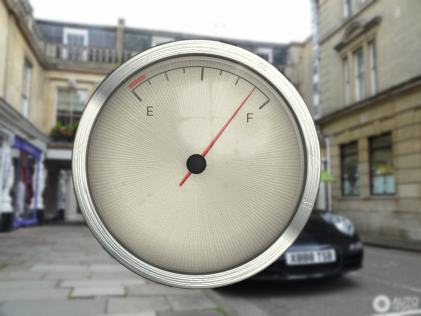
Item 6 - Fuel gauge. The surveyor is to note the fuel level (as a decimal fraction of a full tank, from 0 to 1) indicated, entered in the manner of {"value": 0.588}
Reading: {"value": 0.875}
